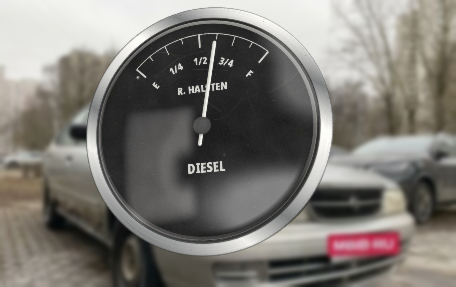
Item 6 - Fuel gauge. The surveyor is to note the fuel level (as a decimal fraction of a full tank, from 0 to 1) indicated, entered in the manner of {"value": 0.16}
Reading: {"value": 0.625}
